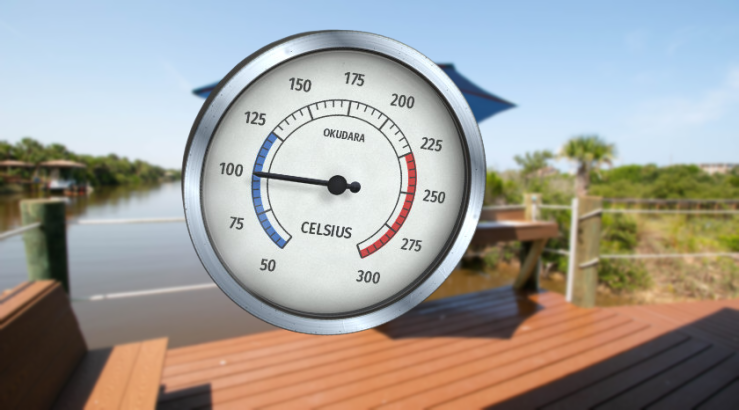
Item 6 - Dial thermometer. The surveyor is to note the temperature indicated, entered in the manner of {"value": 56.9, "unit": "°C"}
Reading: {"value": 100, "unit": "°C"}
